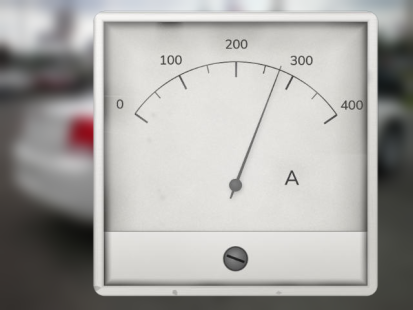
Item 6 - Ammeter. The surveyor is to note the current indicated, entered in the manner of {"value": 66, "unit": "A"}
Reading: {"value": 275, "unit": "A"}
